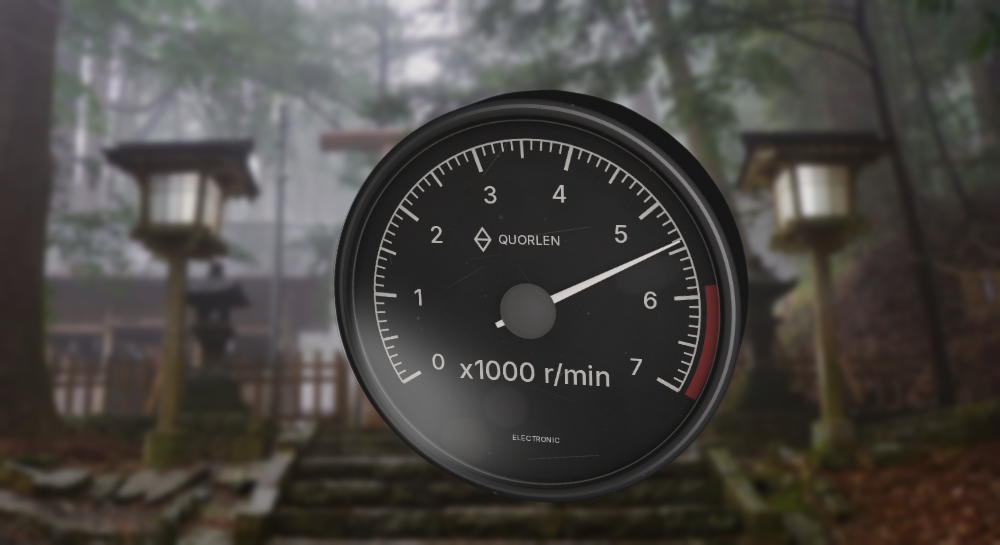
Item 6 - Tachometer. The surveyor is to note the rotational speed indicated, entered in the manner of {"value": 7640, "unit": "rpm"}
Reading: {"value": 5400, "unit": "rpm"}
